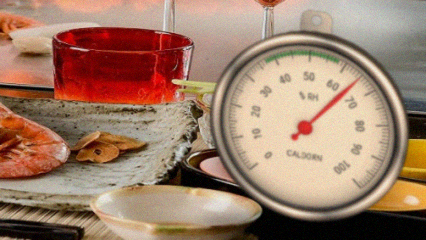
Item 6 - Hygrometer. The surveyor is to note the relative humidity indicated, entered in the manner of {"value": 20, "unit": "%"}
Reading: {"value": 65, "unit": "%"}
